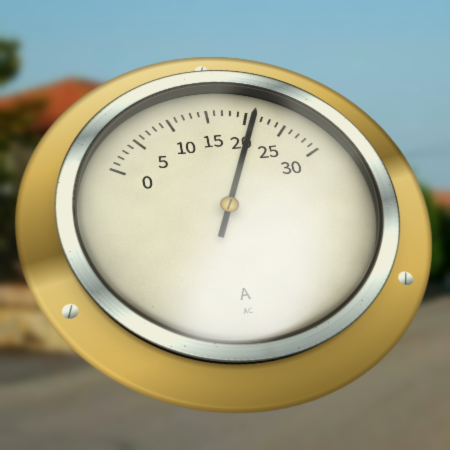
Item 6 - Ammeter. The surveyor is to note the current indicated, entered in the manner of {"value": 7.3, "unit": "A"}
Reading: {"value": 21, "unit": "A"}
